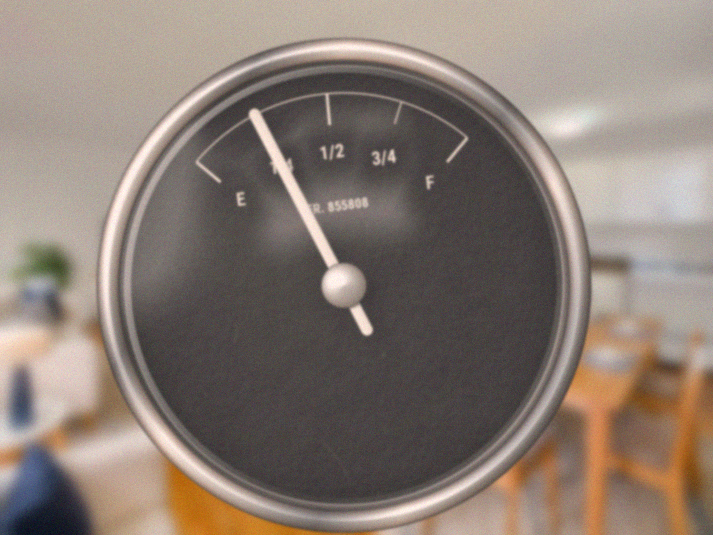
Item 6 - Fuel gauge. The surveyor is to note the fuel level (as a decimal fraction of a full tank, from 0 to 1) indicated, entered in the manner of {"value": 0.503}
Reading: {"value": 0.25}
